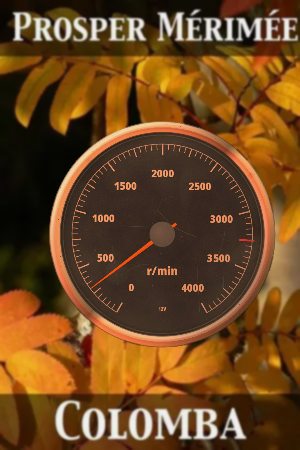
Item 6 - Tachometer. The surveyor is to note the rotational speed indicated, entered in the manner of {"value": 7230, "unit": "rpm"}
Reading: {"value": 300, "unit": "rpm"}
